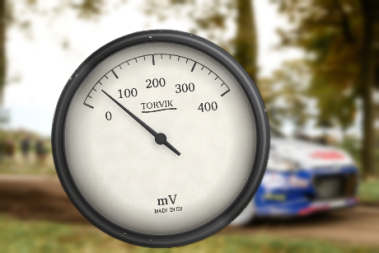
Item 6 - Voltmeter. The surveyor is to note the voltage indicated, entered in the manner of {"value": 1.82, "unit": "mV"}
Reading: {"value": 50, "unit": "mV"}
